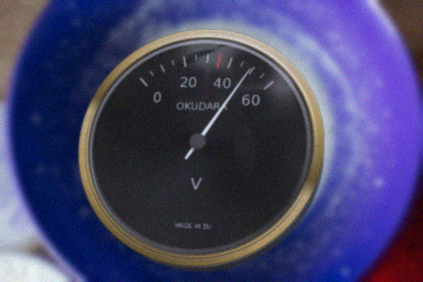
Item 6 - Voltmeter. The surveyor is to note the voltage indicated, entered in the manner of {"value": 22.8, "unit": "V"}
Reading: {"value": 50, "unit": "V"}
